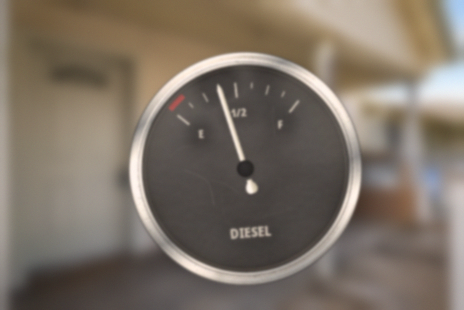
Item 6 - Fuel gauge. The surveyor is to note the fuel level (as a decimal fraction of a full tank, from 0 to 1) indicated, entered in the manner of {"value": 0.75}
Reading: {"value": 0.375}
